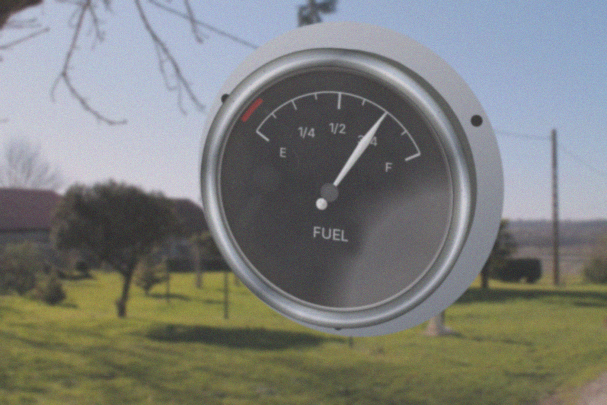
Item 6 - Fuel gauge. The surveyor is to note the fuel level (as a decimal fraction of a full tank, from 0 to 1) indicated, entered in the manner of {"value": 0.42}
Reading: {"value": 0.75}
